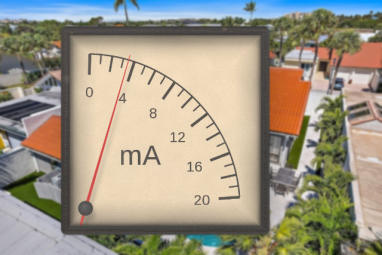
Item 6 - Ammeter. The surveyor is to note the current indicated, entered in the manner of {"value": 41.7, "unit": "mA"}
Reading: {"value": 3.5, "unit": "mA"}
